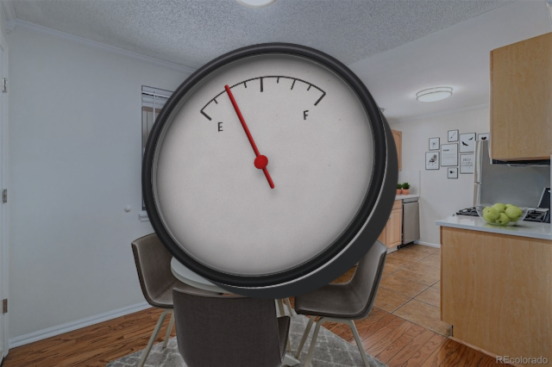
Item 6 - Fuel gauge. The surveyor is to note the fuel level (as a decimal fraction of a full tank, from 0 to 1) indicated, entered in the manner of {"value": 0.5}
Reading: {"value": 0.25}
